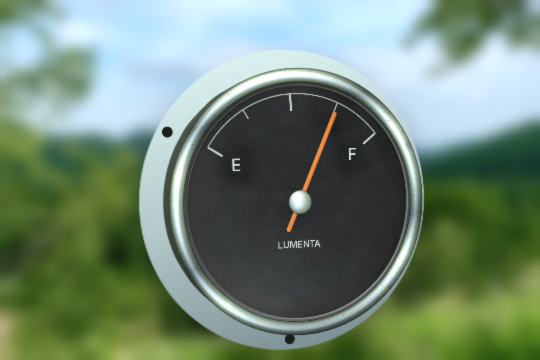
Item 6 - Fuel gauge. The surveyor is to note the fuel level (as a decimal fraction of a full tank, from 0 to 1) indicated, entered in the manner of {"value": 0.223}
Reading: {"value": 0.75}
